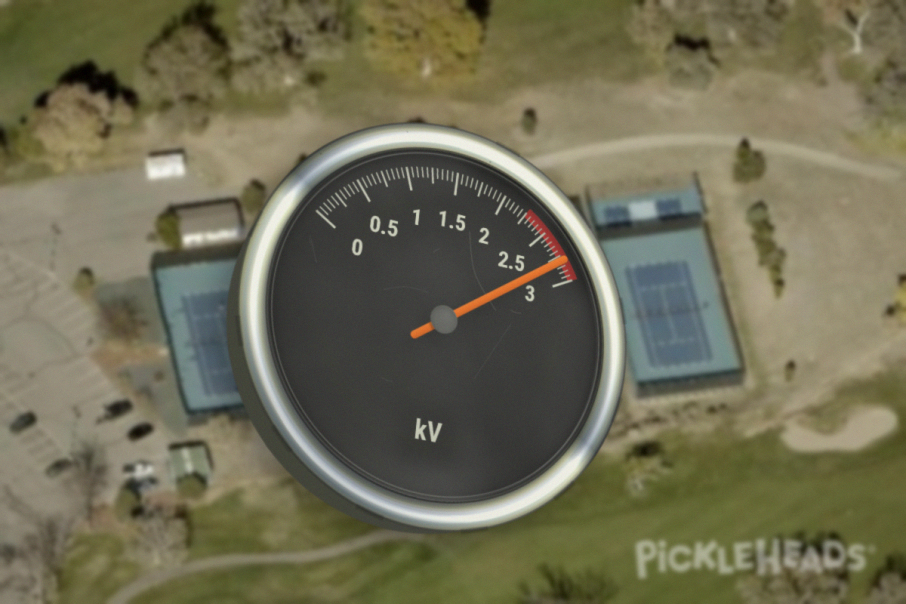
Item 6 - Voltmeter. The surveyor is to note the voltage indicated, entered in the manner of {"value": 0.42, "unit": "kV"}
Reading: {"value": 2.8, "unit": "kV"}
